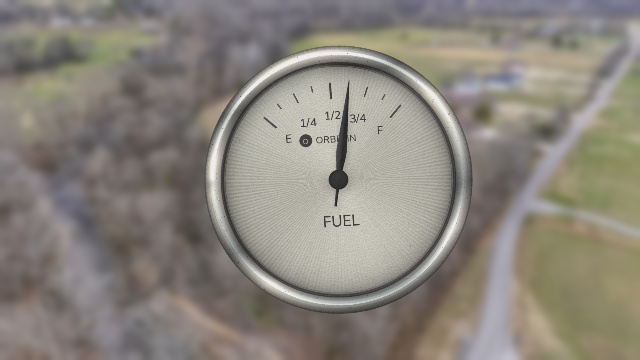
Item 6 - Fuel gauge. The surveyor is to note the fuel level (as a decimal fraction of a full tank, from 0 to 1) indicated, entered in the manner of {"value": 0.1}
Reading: {"value": 0.625}
